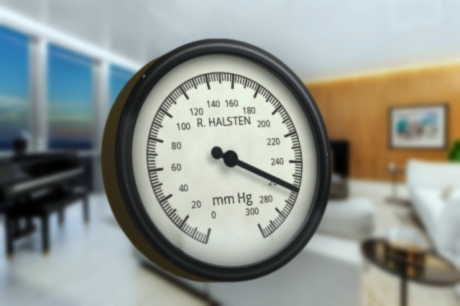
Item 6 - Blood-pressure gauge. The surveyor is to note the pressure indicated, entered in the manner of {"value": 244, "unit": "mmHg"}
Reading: {"value": 260, "unit": "mmHg"}
